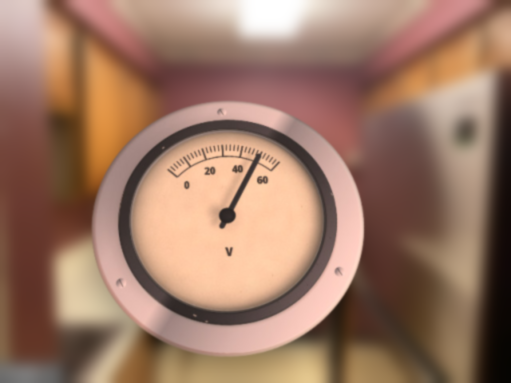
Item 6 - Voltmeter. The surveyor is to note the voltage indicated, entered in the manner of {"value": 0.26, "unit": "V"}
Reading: {"value": 50, "unit": "V"}
